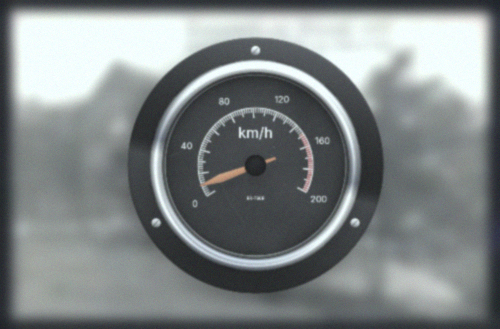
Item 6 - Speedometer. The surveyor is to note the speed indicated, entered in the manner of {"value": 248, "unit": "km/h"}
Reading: {"value": 10, "unit": "km/h"}
